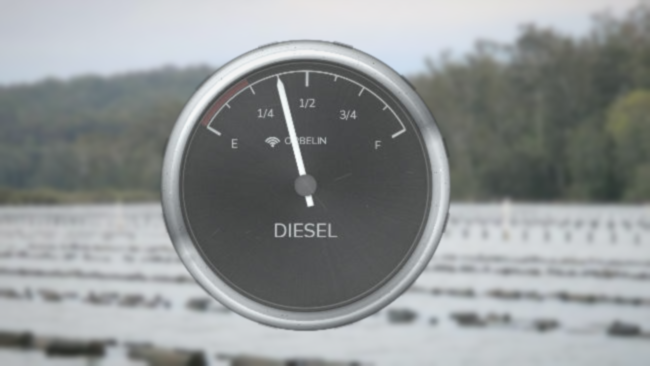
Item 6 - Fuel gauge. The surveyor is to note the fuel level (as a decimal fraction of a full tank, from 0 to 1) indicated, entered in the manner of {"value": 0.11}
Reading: {"value": 0.375}
